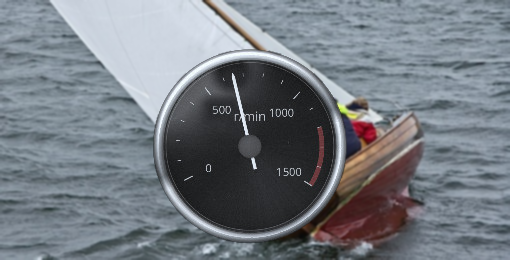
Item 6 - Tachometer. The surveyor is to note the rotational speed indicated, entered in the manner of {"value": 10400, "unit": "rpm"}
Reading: {"value": 650, "unit": "rpm"}
